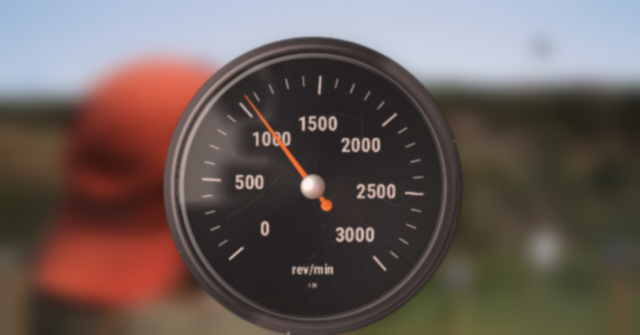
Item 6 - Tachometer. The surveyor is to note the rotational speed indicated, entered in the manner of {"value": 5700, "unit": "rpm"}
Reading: {"value": 1050, "unit": "rpm"}
